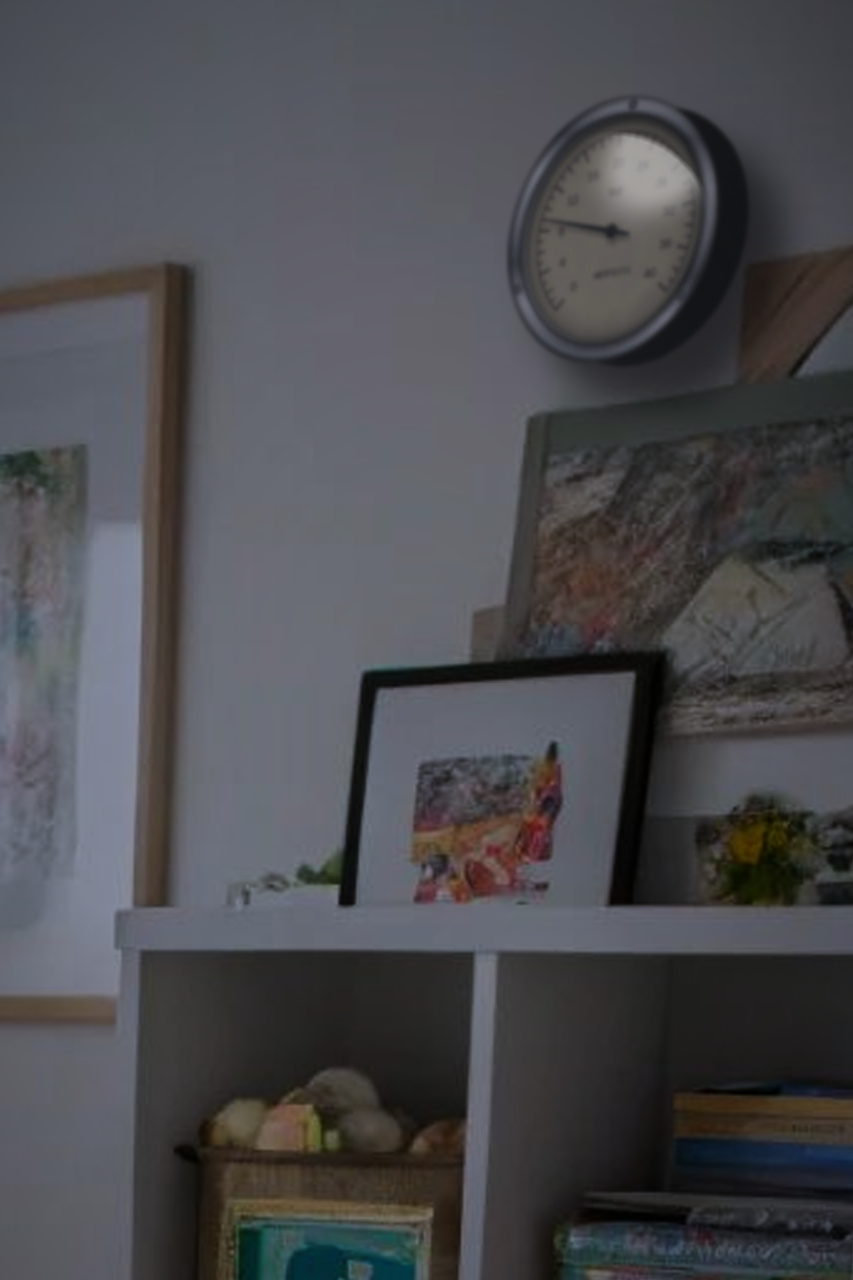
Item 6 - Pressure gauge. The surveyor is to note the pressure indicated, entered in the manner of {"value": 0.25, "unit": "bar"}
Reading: {"value": 9, "unit": "bar"}
